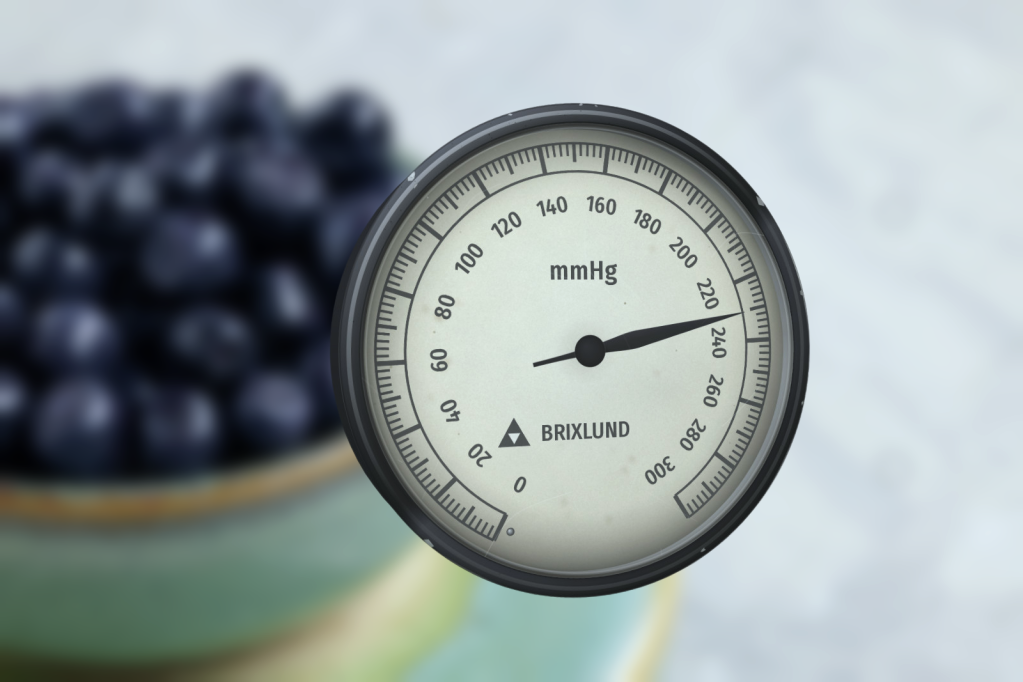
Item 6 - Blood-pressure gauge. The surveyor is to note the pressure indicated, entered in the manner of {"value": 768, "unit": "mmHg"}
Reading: {"value": 230, "unit": "mmHg"}
